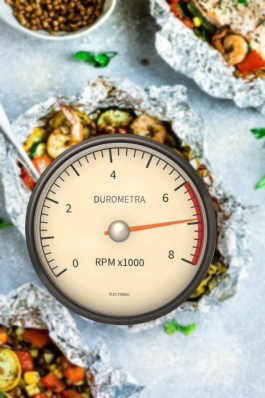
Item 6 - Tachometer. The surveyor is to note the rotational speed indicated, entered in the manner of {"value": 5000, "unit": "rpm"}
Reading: {"value": 6900, "unit": "rpm"}
